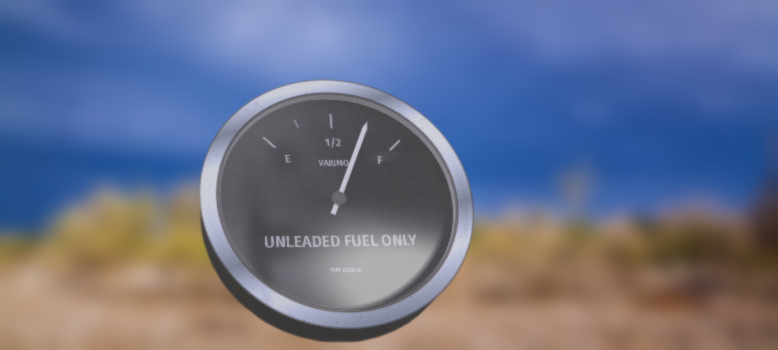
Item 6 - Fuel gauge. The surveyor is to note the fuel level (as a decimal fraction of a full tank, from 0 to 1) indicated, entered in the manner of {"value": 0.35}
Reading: {"value": 0.75}
